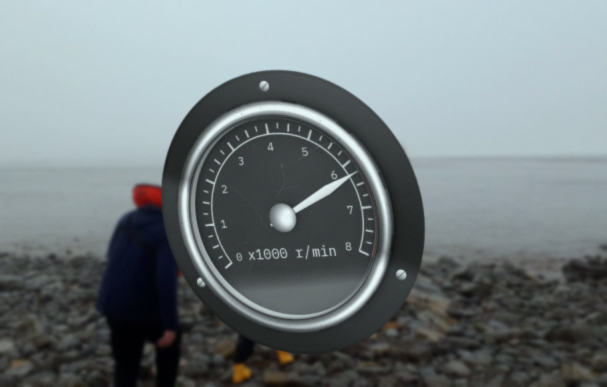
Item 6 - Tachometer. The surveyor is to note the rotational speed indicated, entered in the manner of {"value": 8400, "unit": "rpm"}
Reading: {"value": 6250, "unit": "rpm"}
